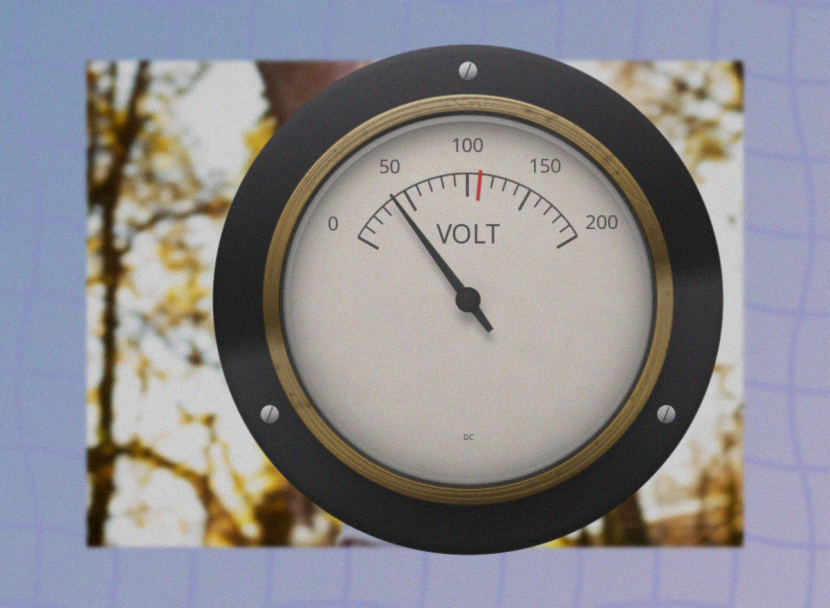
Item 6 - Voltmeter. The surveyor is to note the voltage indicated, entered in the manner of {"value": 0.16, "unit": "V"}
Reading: {"value": 40, "unit": "V"}
